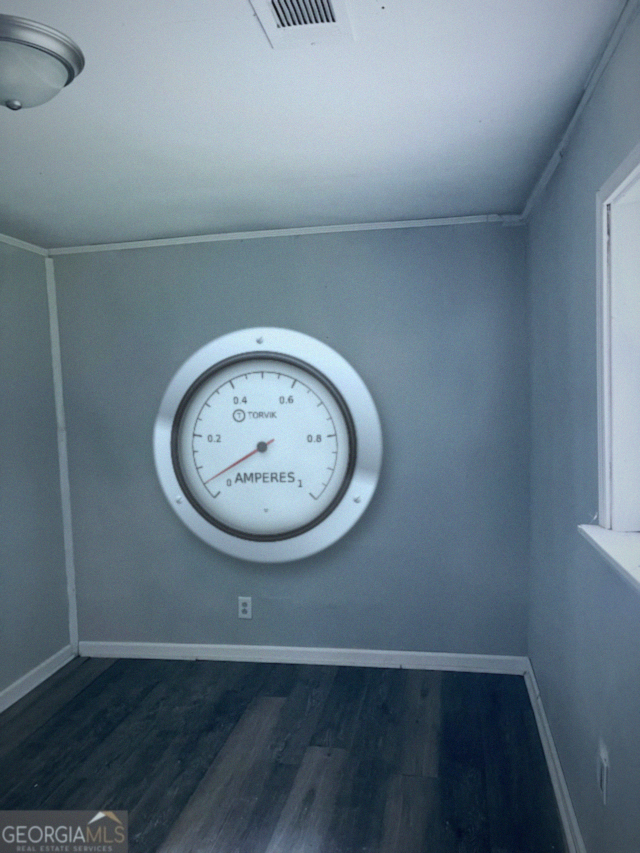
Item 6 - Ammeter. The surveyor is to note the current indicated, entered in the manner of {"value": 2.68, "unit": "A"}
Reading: {"value": 0.05, "unit": "A"}
